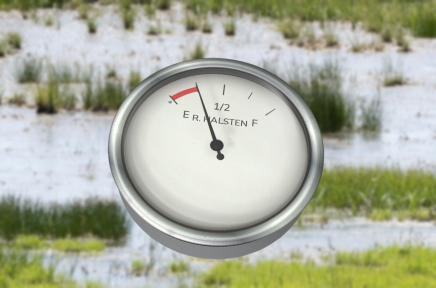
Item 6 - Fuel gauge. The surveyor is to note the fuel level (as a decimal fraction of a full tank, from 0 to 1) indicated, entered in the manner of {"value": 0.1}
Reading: {"value": 0.25}
